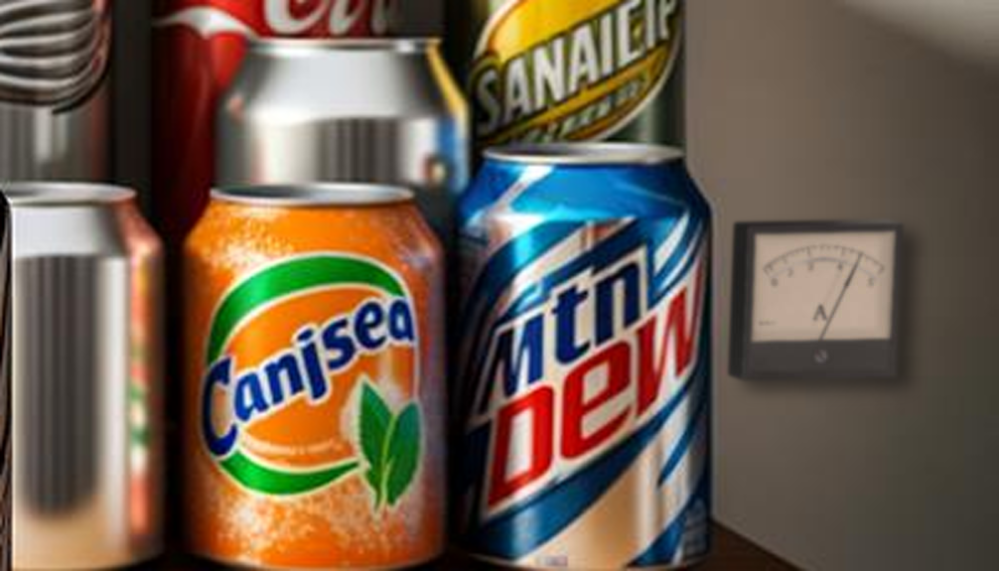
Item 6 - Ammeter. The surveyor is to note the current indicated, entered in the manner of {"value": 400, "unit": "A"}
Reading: {"value": 4.4, "unit": "A"}
